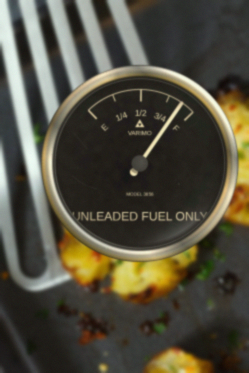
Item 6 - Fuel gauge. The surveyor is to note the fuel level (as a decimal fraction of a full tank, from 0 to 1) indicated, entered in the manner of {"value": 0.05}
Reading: {"value": 0.875}
